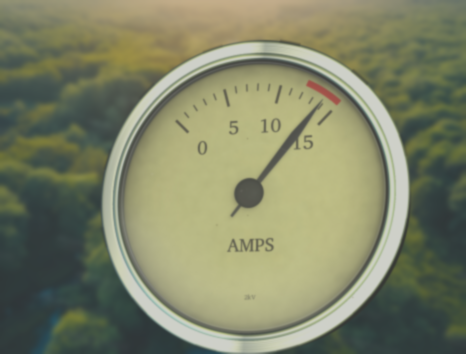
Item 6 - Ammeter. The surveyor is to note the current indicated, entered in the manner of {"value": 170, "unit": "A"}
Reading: {"value": 14, "unit": "A"}
